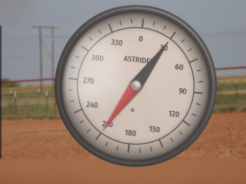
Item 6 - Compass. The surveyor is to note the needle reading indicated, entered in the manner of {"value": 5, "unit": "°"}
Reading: {"value": 210, "unit": "°"}
